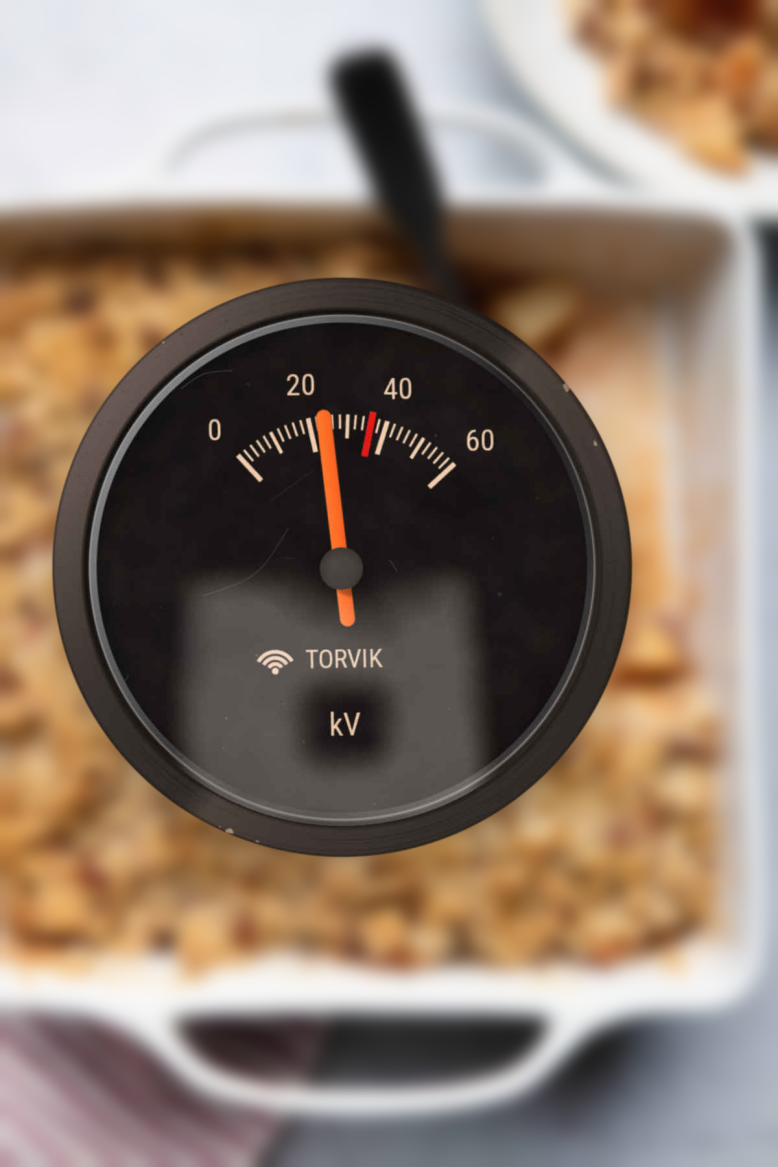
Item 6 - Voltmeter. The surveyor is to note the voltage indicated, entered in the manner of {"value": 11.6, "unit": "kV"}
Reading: {"value": 24, "unit": "kV"}
